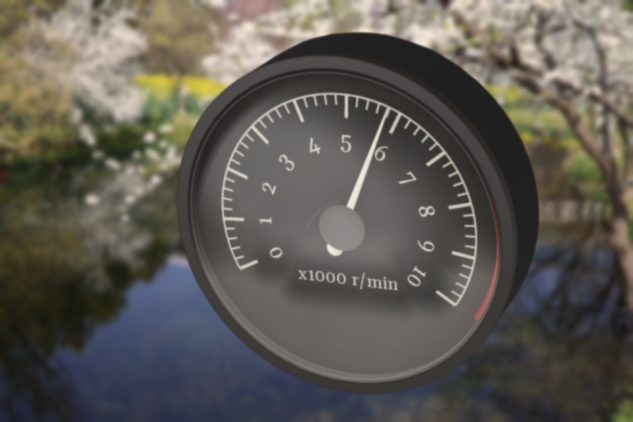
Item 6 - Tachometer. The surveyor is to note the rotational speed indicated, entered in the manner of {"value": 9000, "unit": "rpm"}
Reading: {"value": 5800, "unit": "rpm"}
